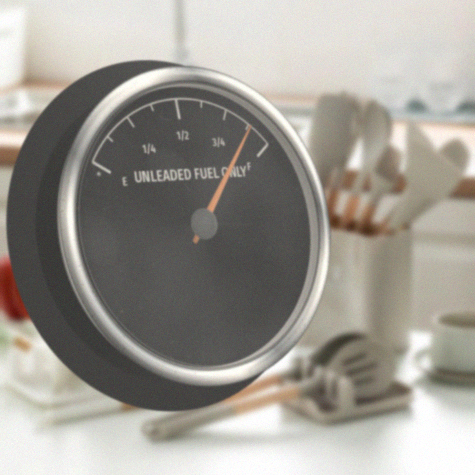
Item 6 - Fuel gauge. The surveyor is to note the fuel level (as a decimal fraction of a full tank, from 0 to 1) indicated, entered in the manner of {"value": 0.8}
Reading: {"value": 0.875}
